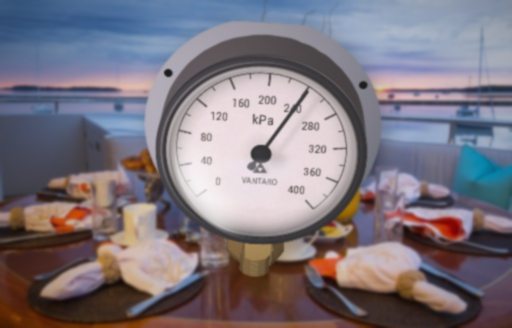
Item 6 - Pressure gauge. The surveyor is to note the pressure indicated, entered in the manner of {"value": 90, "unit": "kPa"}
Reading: {"value": 240, "unit": "kPa"}
